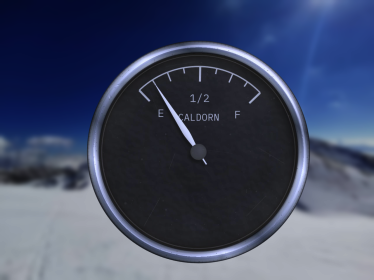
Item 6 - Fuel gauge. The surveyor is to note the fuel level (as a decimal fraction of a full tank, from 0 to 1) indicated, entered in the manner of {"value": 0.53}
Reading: {"value": 0.125}
